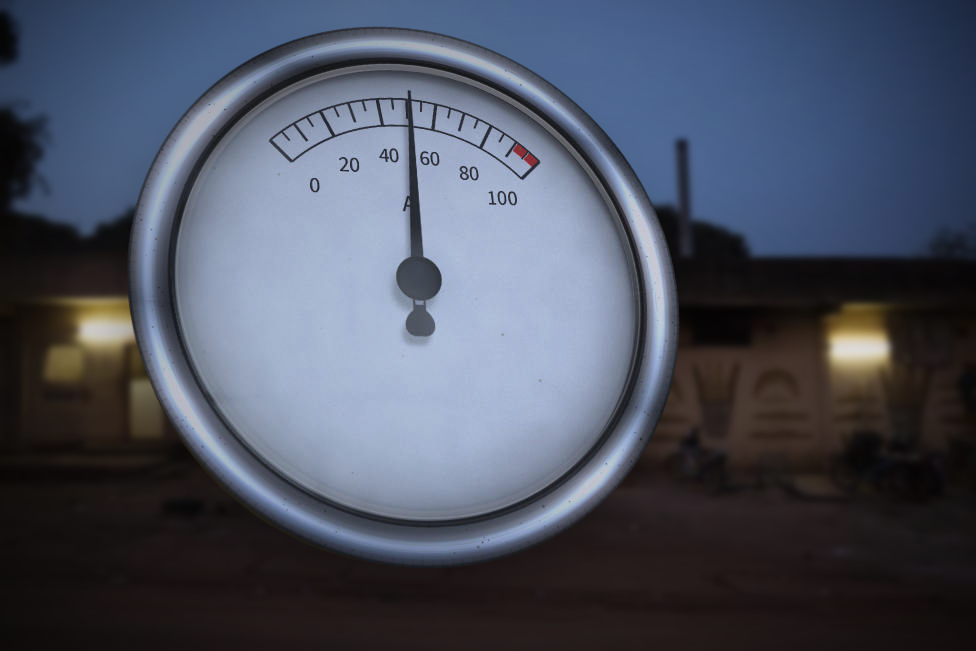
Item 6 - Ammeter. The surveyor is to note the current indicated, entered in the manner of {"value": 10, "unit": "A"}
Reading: {"value": 50, "unit": "A"}
